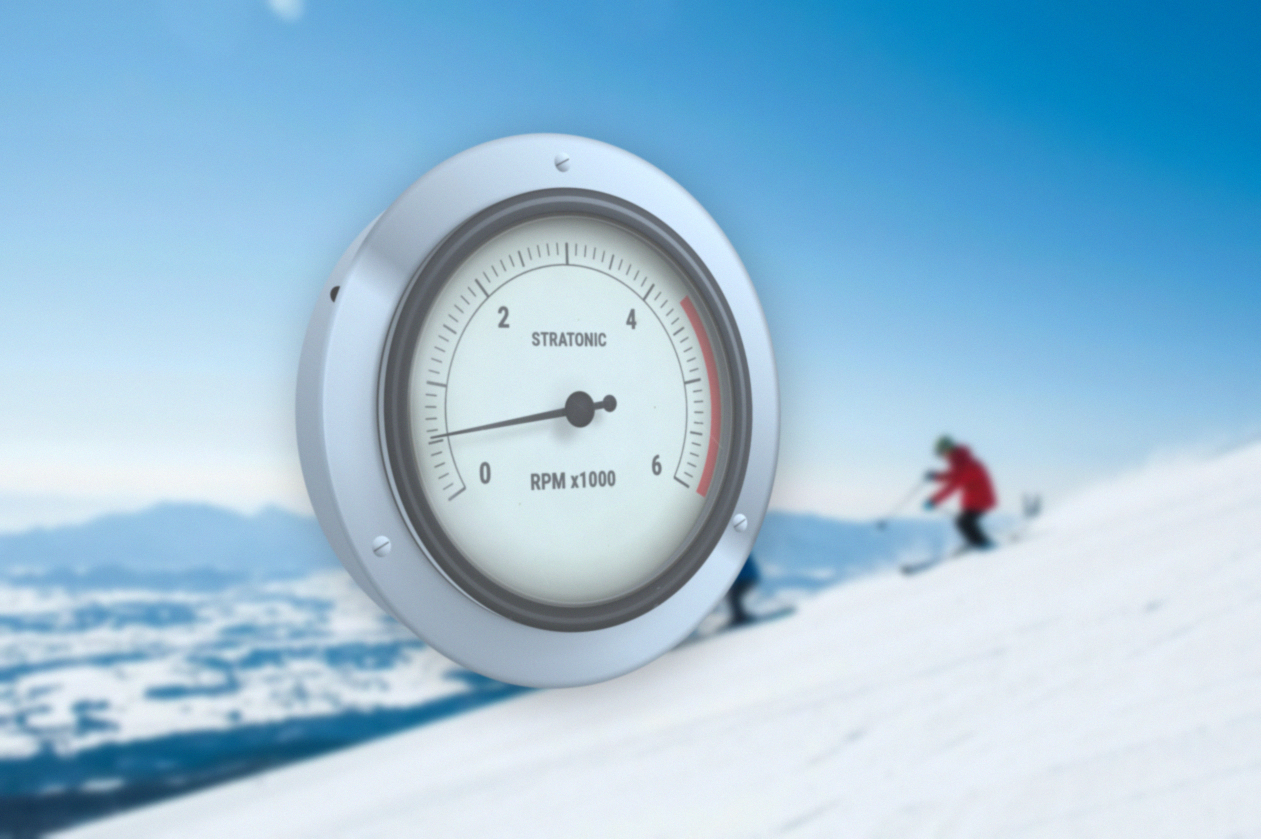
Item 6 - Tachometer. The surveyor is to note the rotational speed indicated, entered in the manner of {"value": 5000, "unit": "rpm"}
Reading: {"value": 550, "unit": "rpm"}
